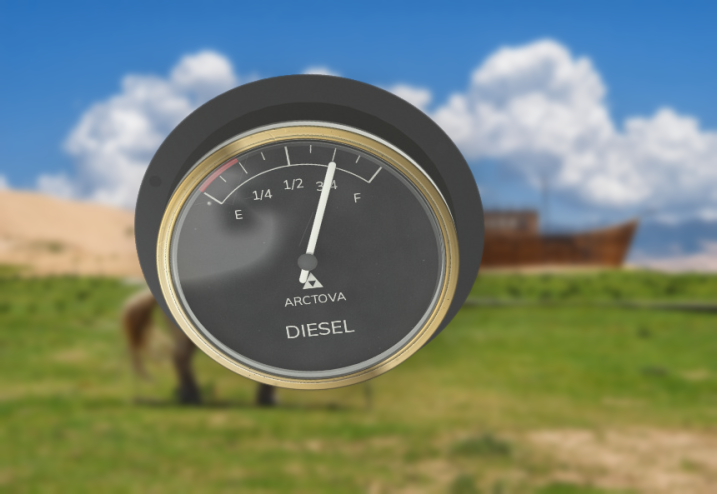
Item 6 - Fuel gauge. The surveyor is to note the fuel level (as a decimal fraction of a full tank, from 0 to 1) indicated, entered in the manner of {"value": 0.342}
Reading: {"value": 0.75}
